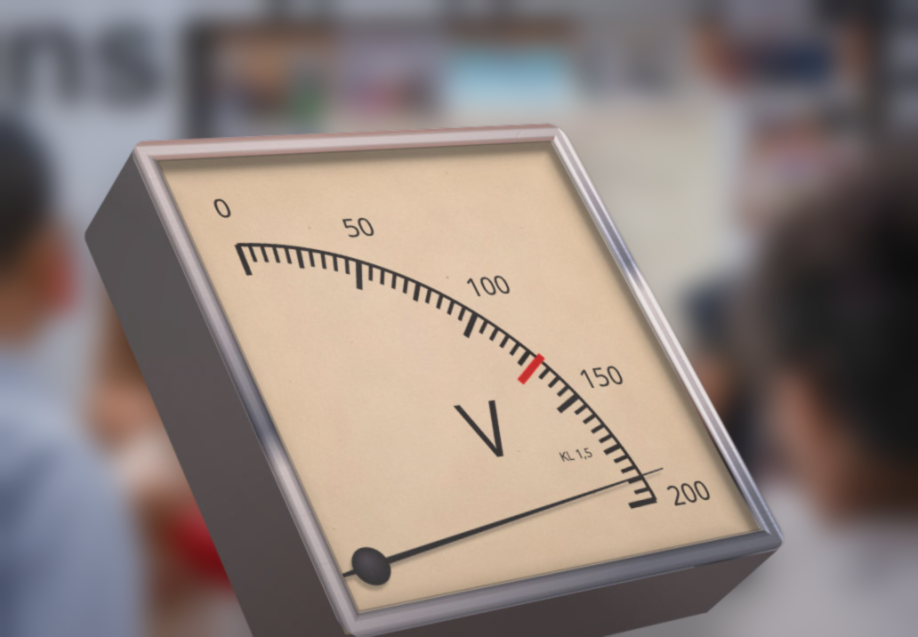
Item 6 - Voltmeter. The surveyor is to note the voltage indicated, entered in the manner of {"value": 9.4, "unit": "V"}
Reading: {"value": 190, "unit": "V"}
